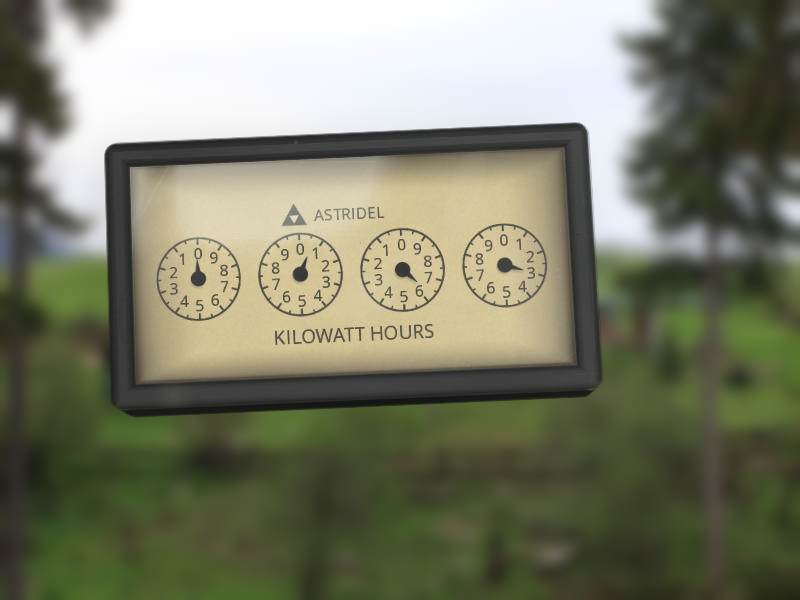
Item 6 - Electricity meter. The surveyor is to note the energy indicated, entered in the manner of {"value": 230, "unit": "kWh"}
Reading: {"value": 63, "unit": "kWh"}
